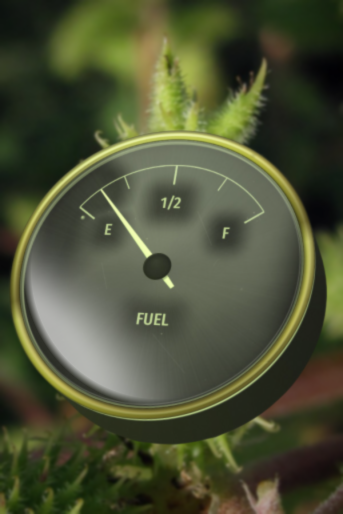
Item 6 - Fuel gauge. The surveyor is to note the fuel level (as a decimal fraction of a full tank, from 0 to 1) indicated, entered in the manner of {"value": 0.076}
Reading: {"value": 0.125}
